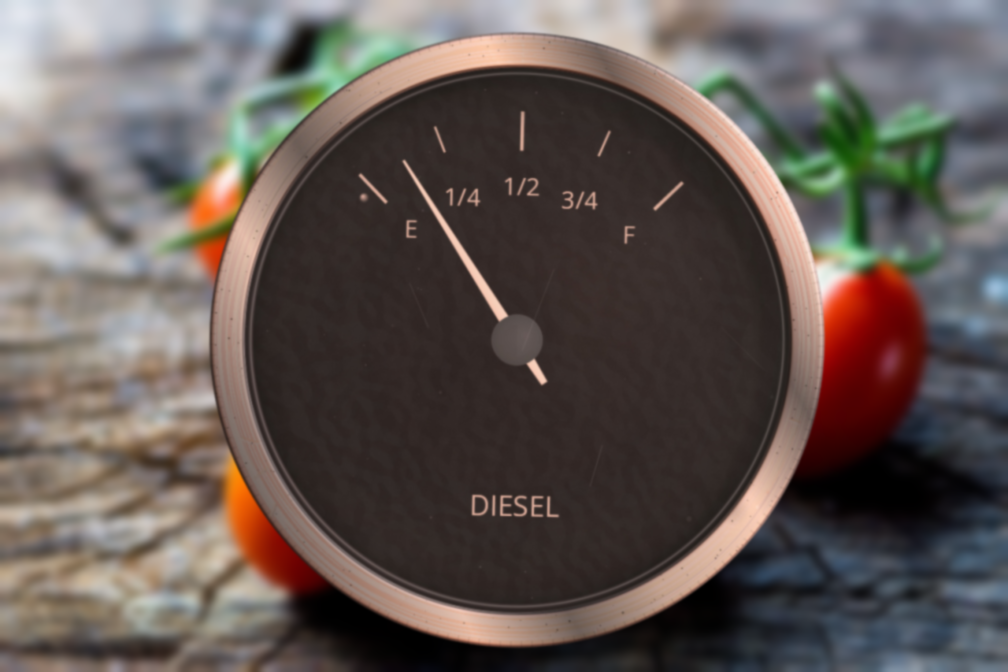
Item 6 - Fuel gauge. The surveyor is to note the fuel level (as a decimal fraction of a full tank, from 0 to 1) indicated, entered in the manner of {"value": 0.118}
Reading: {"value": 0.125}
